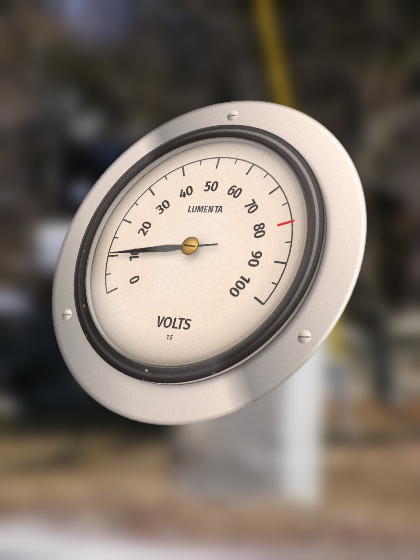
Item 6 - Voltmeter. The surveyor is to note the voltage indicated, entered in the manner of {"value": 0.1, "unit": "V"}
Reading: {"value": 10, "unit": "V"}
